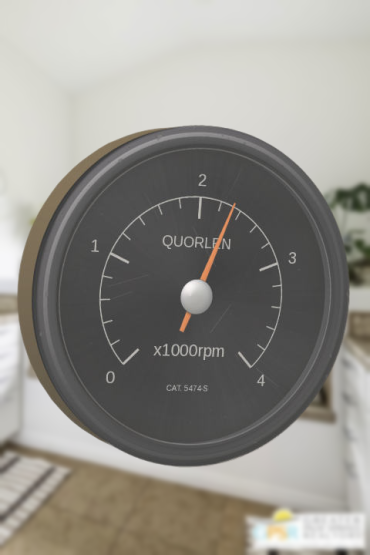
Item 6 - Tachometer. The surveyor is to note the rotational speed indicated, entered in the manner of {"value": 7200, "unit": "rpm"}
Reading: {"value": 2300, "unit": "rpm"}
